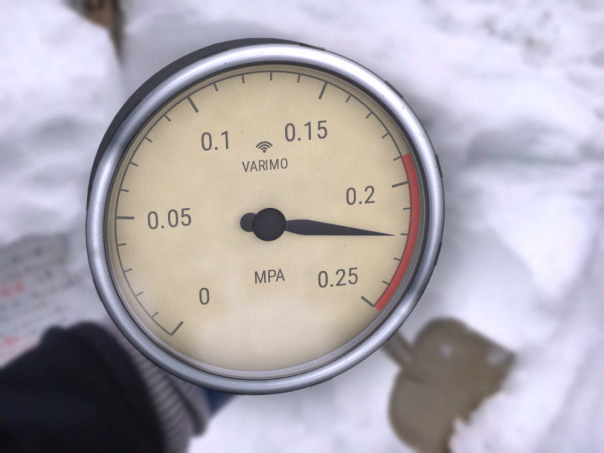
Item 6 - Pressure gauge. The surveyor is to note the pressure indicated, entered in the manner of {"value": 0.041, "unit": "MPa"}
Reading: {"value": 0.22, "unit": "MPa"}
